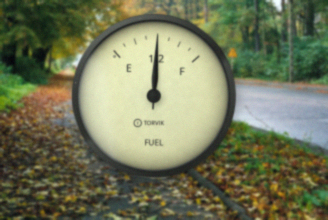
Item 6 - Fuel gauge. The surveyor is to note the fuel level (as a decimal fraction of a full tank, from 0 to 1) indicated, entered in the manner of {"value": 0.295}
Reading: {"value": 0.5}
